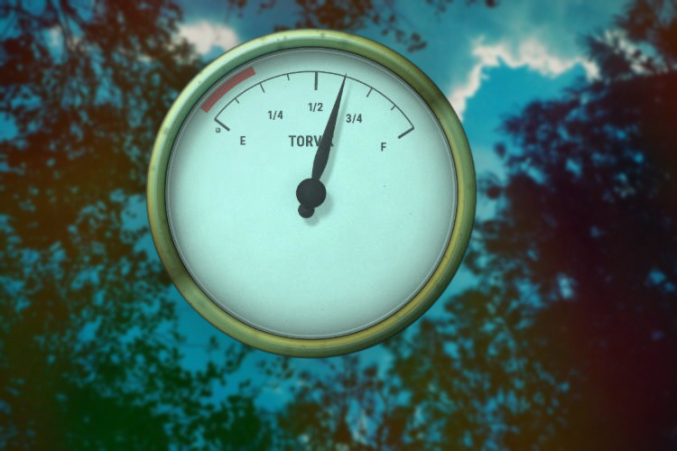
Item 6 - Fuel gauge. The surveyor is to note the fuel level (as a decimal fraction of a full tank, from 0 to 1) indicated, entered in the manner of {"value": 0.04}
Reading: {"value": 0.625}
